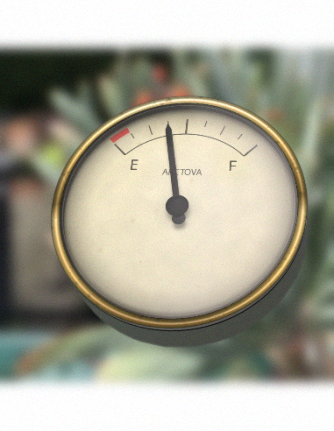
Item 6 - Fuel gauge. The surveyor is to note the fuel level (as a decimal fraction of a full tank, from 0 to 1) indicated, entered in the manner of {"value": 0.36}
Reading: {"value": 0.375}
